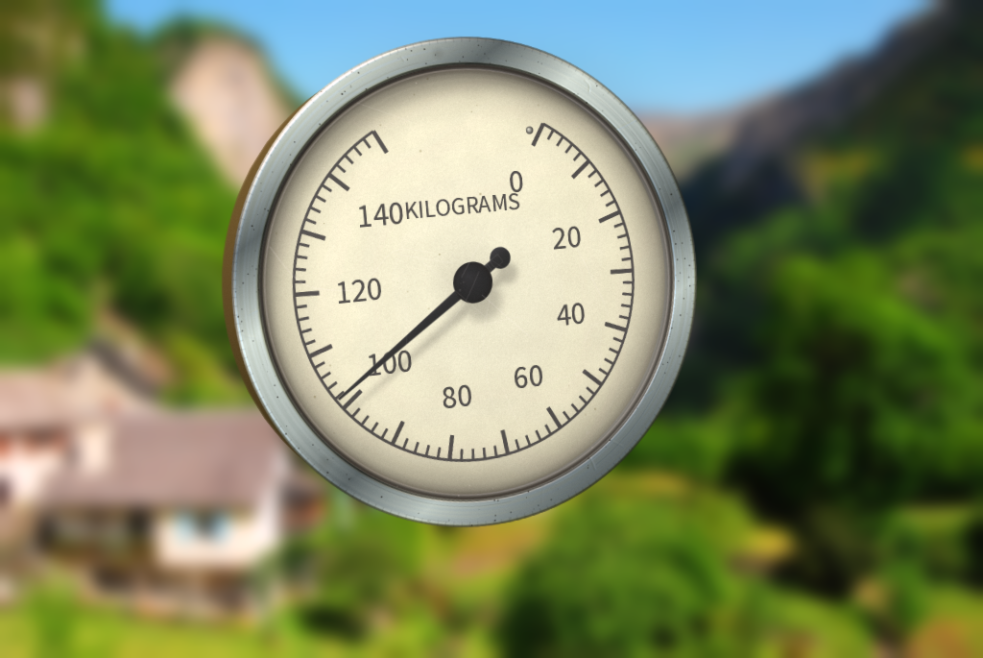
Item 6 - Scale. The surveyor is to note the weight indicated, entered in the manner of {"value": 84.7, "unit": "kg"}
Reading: {"value": 102, "unit": "kg"}
